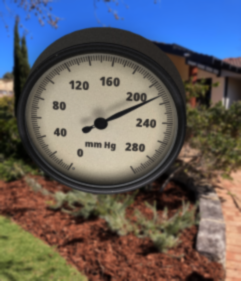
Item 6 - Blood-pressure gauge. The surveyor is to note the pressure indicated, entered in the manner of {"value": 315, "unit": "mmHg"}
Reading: {"value": 210, "unit": "mmHg"}
